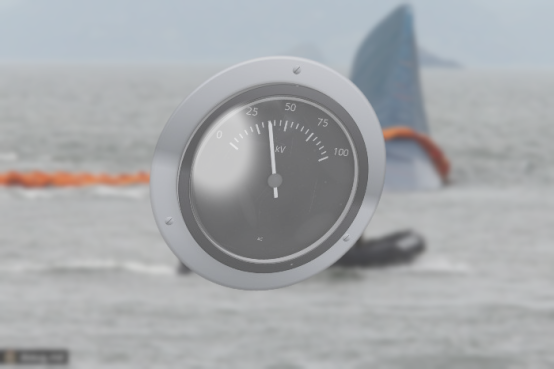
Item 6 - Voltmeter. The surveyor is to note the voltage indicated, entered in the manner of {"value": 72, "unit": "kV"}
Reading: {"value": 35, "unit": "kV"}
